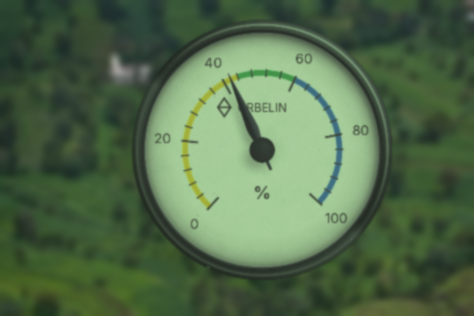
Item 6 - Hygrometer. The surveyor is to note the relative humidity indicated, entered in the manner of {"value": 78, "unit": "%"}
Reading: {"value": 42, "unit": "%"}
